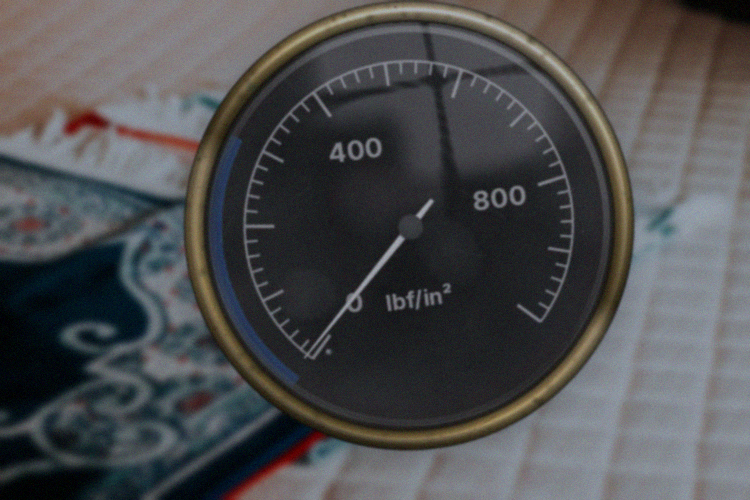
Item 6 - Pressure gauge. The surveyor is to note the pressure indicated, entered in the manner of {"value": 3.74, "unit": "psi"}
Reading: {"value": 10, "unit": "psi"}
